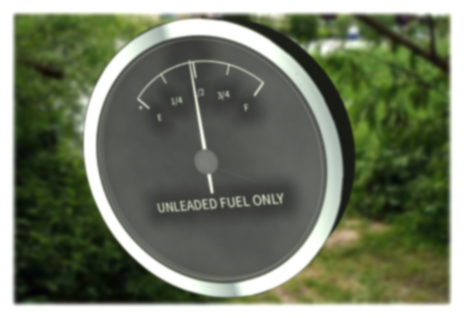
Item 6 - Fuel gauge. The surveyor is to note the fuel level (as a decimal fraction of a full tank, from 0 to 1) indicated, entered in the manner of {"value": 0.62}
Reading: {"value": 0.5}
